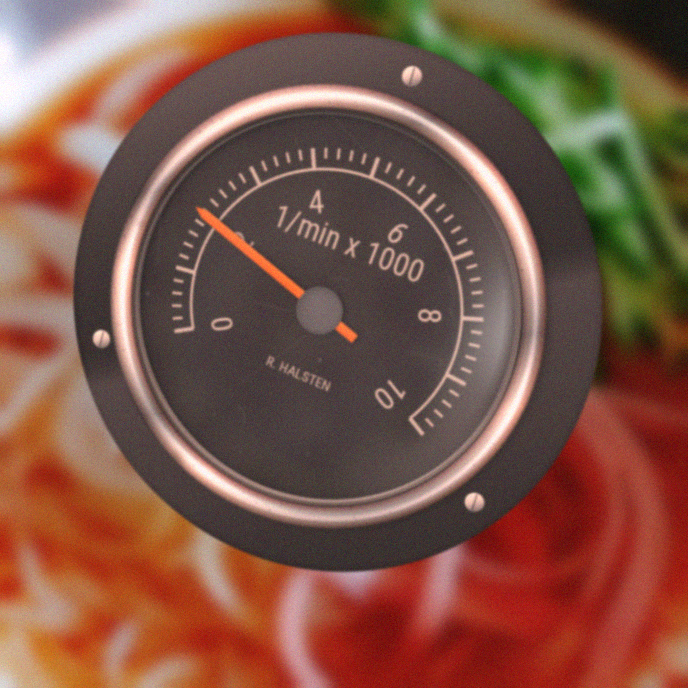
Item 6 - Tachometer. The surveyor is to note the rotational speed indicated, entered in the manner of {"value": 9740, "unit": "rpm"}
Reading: {"value": 2000, "unit": "rpm"}
